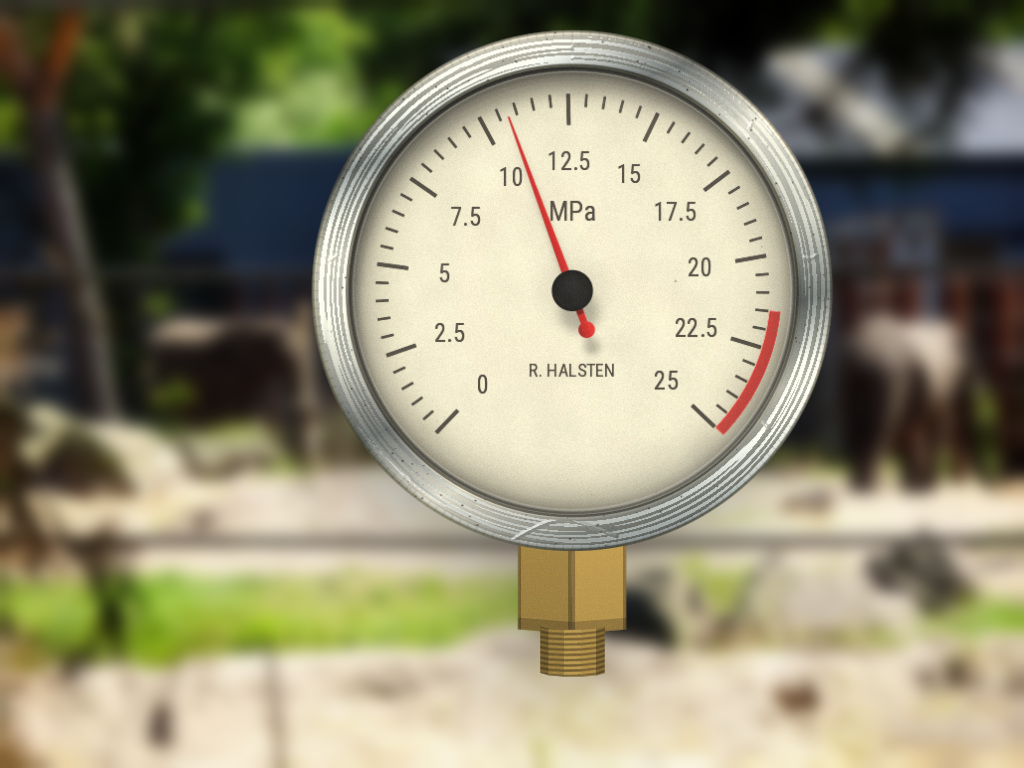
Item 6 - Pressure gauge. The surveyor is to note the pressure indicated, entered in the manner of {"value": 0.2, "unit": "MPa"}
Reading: {"value": 10.75, "unit": "MPa"}
